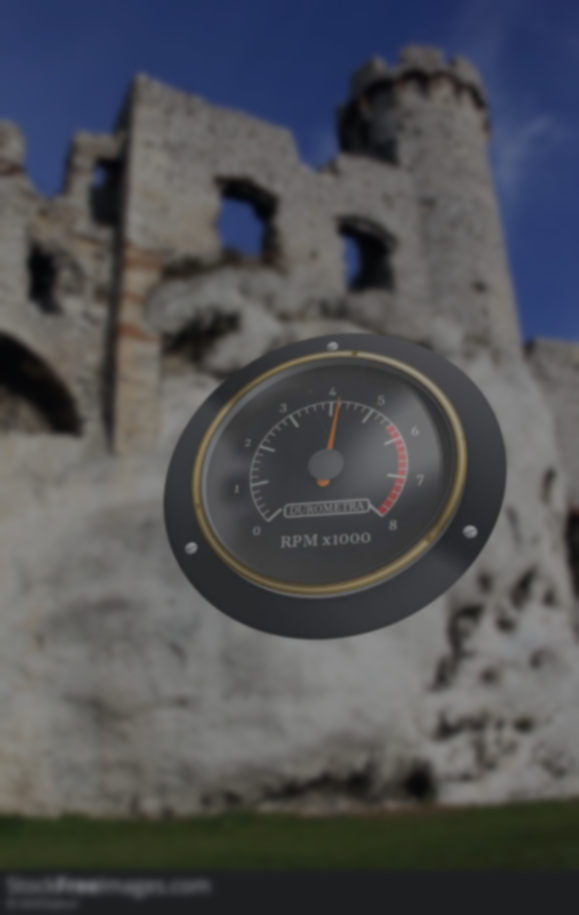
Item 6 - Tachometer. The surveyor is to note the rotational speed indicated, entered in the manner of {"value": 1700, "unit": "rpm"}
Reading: {"value": 4200, "unit": "rpm"}
